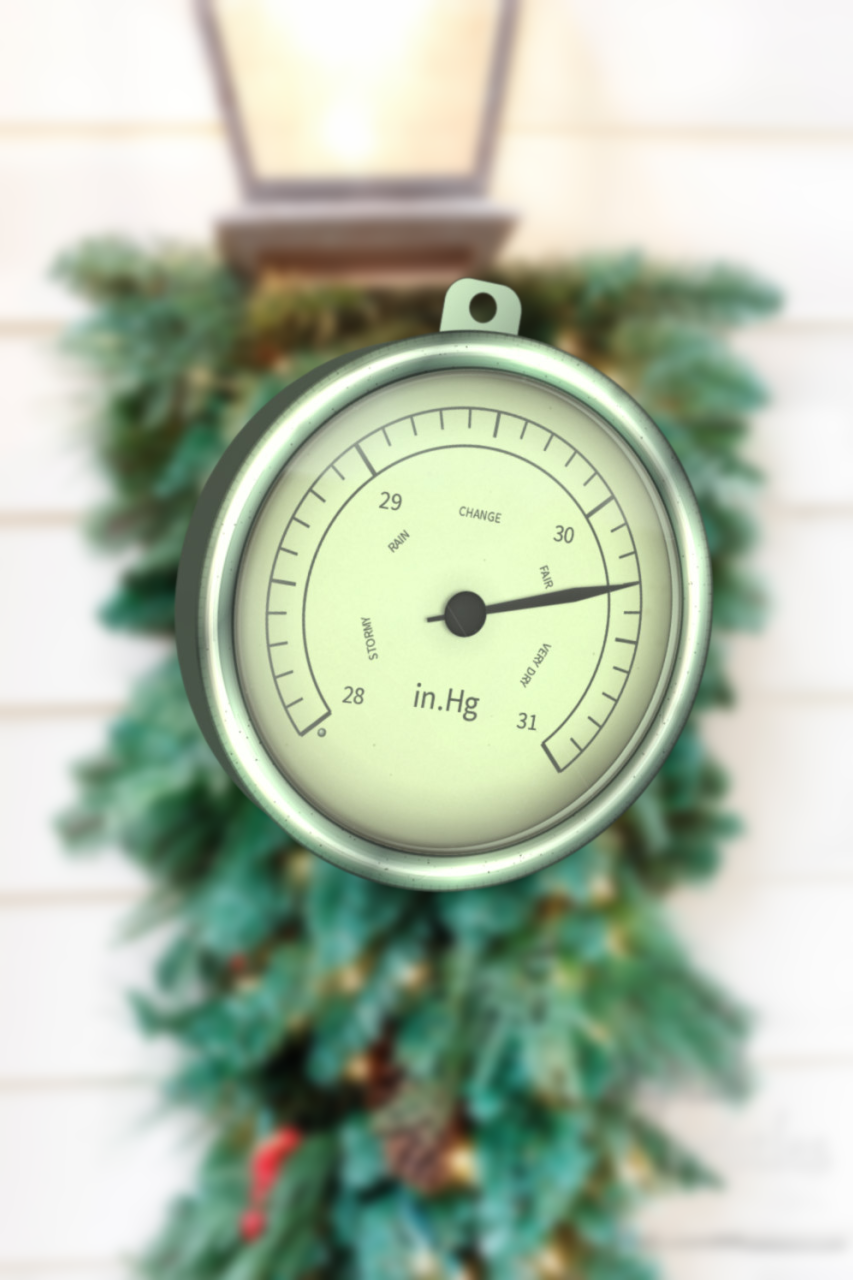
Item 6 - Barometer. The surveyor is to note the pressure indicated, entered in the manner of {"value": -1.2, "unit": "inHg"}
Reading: {"value": 30.3, "unit": "inHg"}
